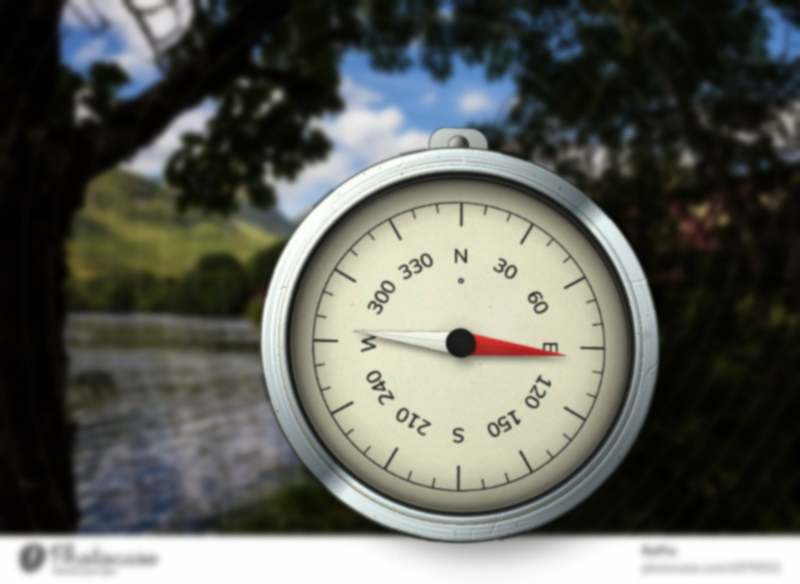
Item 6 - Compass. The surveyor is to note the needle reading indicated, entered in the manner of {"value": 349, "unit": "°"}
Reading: {"value": 95, "unit": "°"}
